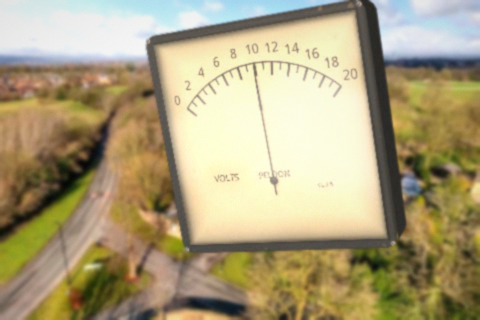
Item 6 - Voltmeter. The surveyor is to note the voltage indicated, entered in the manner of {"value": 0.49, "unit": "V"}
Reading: {"value": 10, "unit": "V"}
